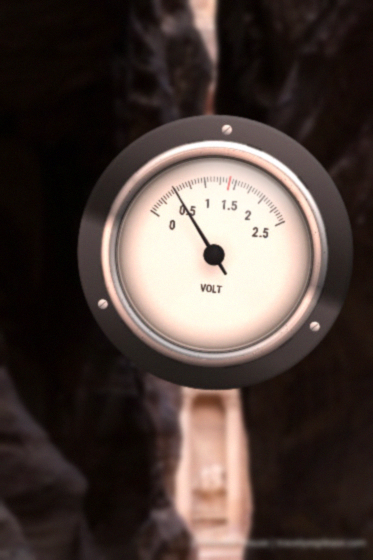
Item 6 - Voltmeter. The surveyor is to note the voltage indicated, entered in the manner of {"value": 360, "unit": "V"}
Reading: {"value": 0.5, "unit": "V"}
